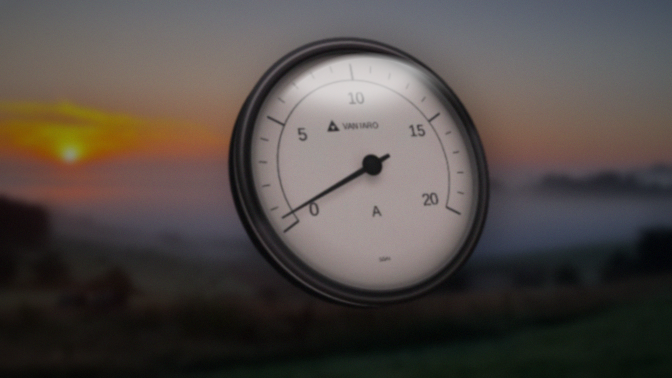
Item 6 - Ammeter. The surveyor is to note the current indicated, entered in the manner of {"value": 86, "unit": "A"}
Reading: {"value": 0.5, "unit": "A"}
